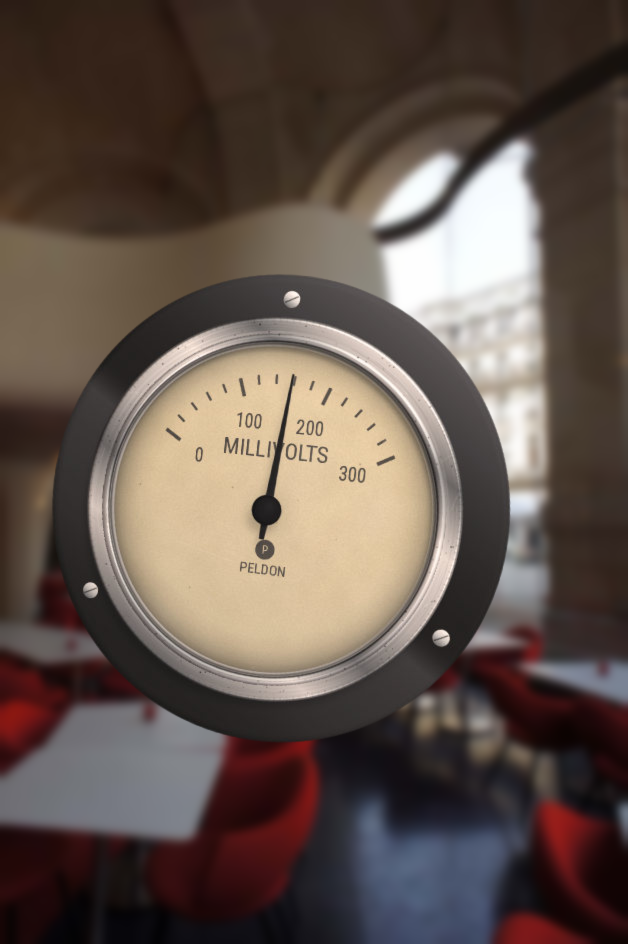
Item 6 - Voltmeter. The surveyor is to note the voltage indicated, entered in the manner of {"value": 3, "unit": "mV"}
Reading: {"value": 160, "unit": "mV"}
